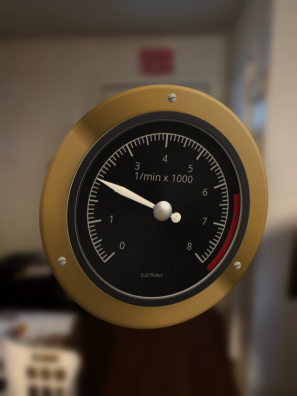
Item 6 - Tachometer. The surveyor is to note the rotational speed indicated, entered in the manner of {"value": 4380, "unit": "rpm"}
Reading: {"value": 2000, "unit": "rpm"}
